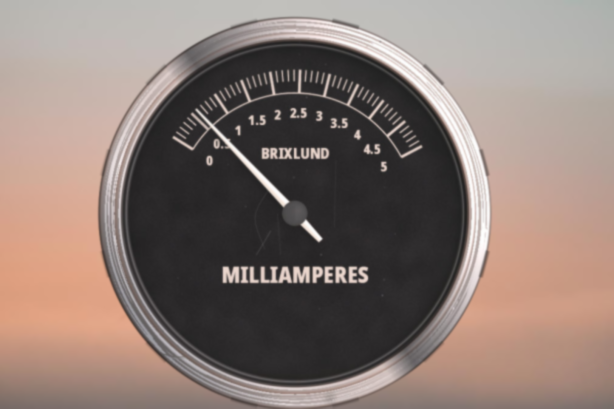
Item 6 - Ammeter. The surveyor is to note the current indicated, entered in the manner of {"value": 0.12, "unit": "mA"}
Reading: {"value": 0.6, "unit": "mA"}
